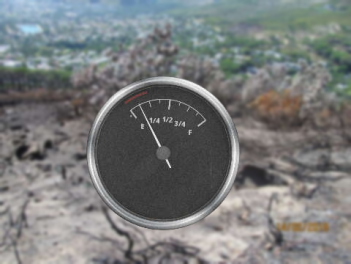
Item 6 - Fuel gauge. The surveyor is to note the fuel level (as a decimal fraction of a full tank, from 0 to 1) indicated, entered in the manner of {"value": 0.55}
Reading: {"value": 0.125}
